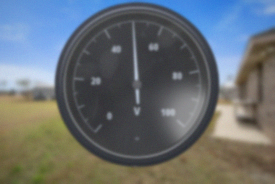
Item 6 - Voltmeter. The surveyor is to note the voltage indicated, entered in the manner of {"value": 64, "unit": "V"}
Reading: {"value": 50, "unit": "V"}
